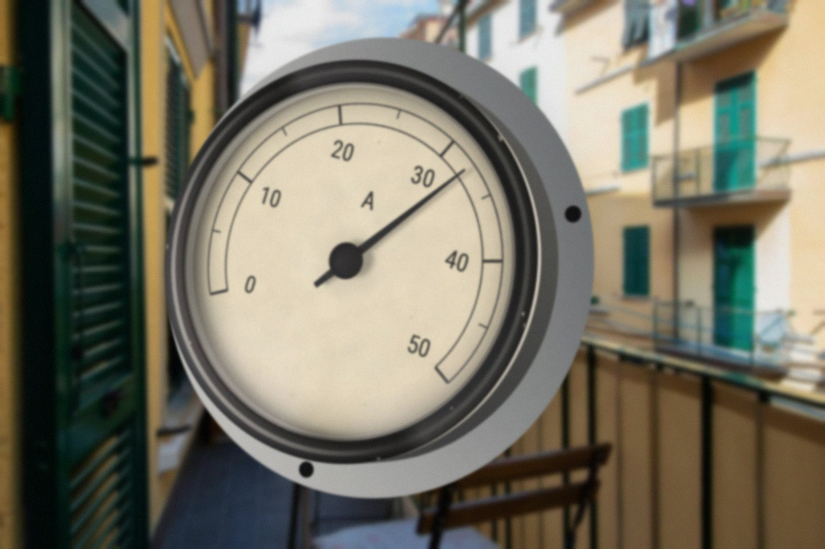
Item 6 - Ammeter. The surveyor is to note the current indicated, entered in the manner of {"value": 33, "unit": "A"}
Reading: {"value": 32.5, "unit": "A"}
